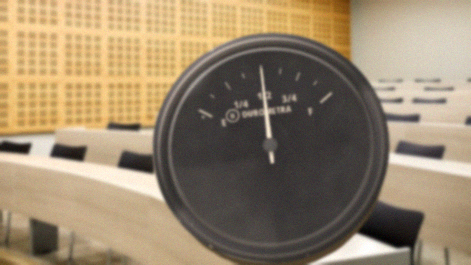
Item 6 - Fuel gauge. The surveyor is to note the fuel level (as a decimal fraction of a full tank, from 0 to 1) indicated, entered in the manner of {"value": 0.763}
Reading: {"value": 0.5}
